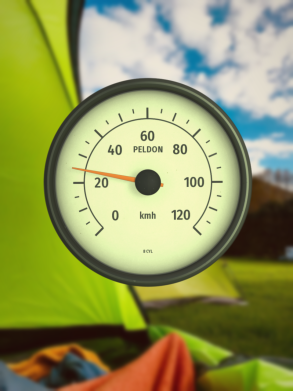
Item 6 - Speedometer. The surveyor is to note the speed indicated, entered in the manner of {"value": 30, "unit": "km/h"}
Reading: {"value": 25, "unit": "km/h"}
